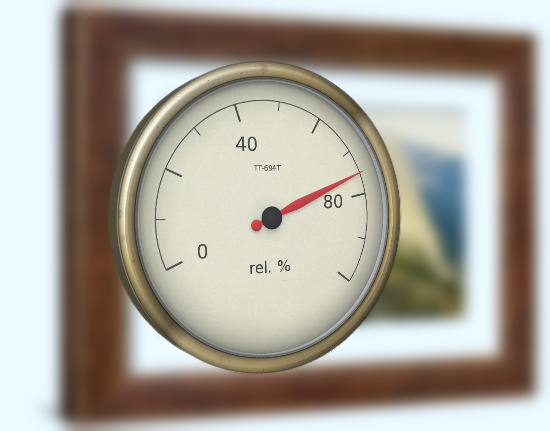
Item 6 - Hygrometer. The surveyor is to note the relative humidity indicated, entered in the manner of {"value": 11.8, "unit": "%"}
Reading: {"value": 75, "unit": "%"}
